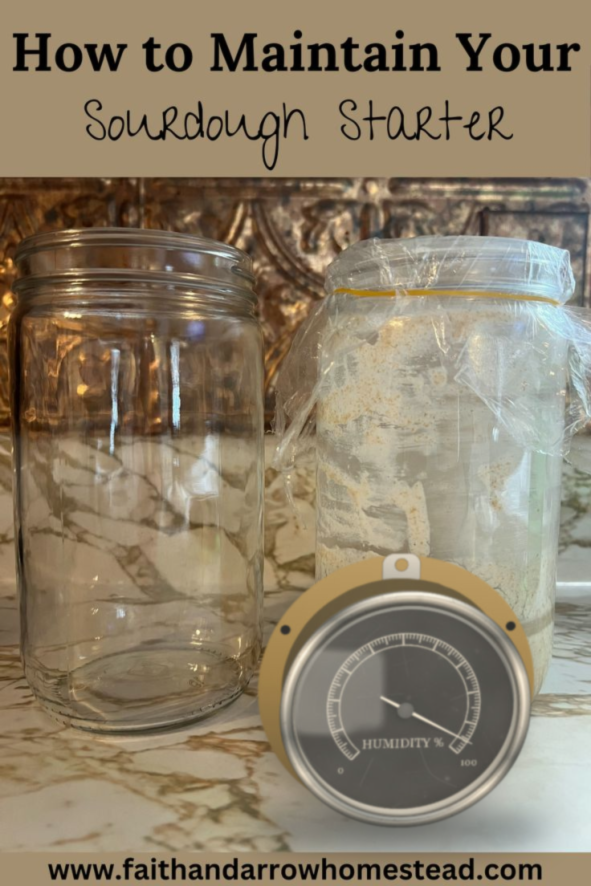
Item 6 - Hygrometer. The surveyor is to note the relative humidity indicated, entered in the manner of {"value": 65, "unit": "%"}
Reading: {"value": 95, "unit": "%"}
